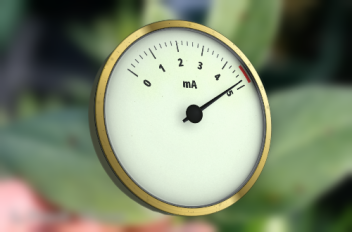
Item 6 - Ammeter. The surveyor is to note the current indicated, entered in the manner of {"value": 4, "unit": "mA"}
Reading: {"value": 4.8, "unit": "mA"}
